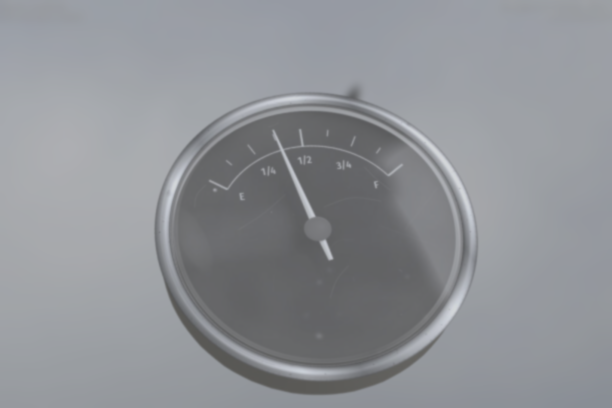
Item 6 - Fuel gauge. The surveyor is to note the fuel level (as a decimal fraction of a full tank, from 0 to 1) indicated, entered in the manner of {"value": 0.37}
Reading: {"value": 0.375}
